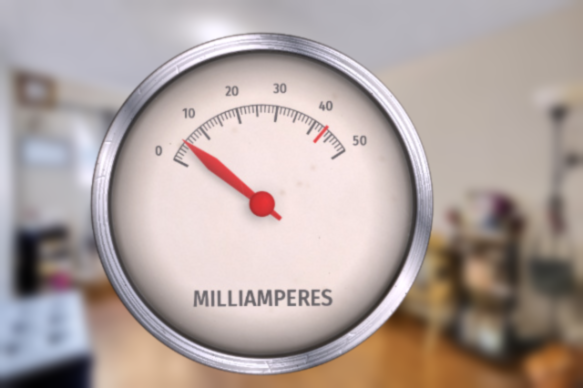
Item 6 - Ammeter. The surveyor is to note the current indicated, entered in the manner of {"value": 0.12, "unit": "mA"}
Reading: {"value": 5, "unit": "mA"}
